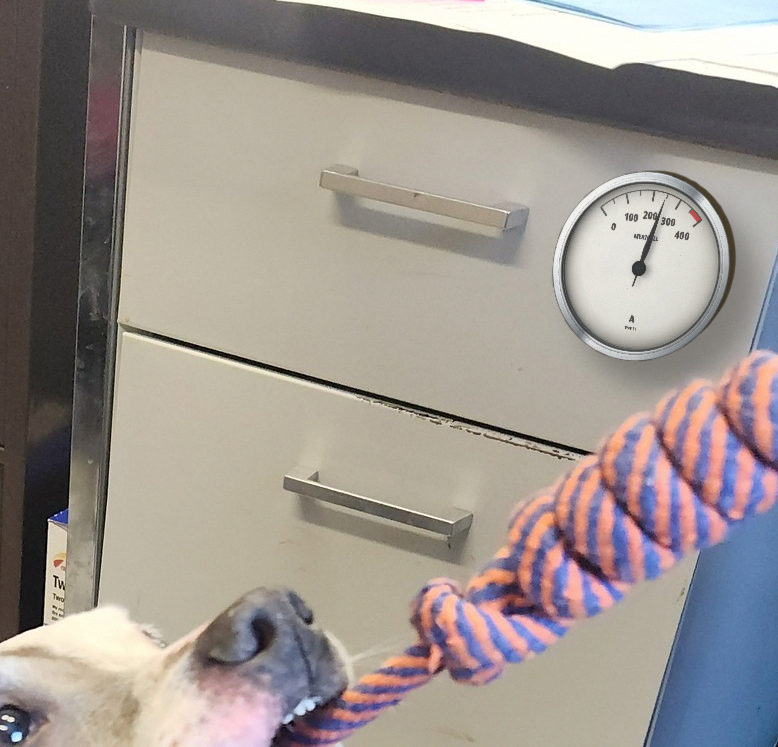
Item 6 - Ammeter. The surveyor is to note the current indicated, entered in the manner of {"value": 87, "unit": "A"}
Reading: {"value": 250, "unit": "A"}
